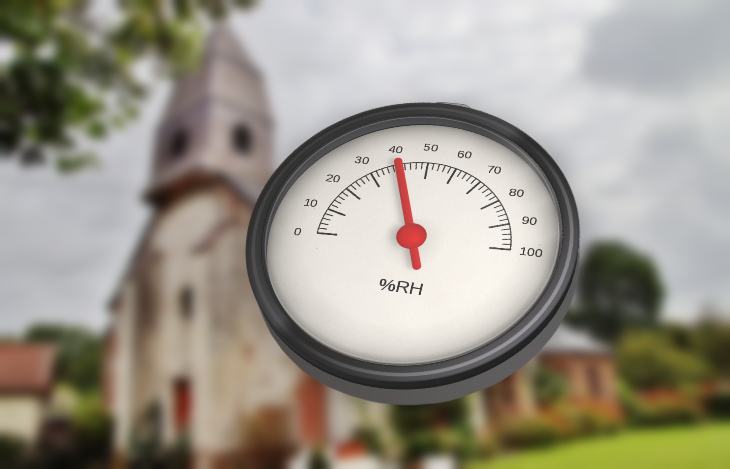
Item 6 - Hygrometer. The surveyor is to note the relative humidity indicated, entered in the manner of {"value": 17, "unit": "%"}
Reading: {"value": 40, "unit": "%"}
